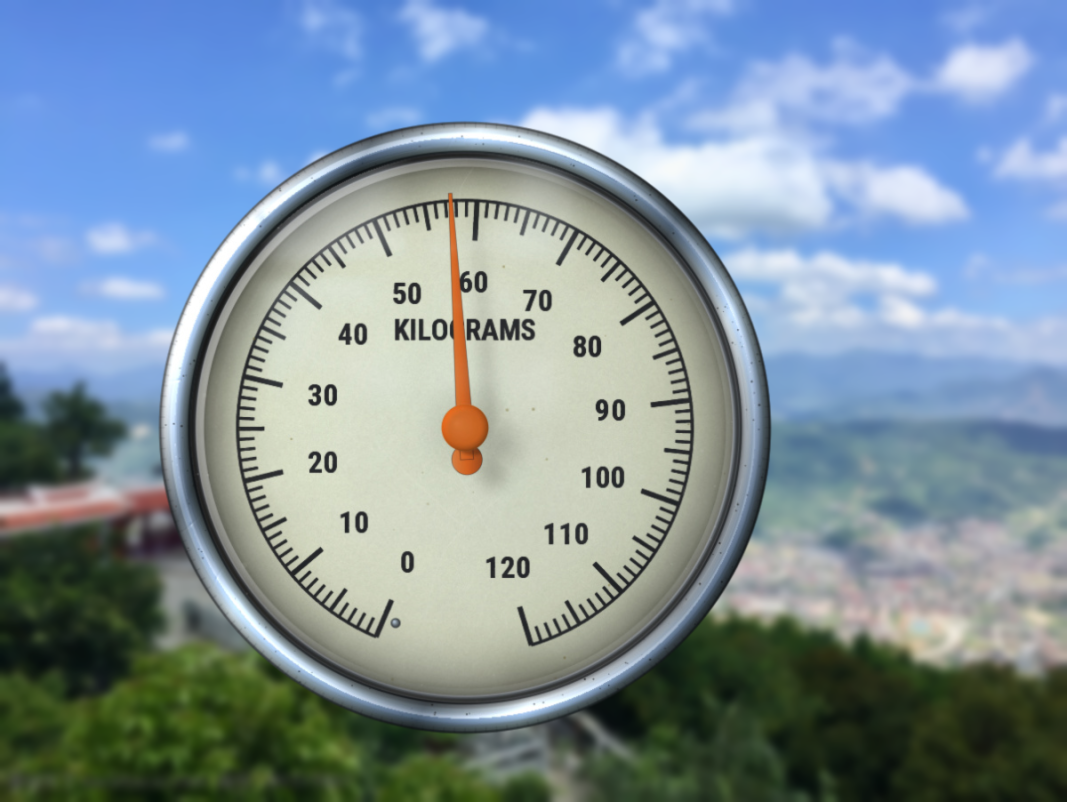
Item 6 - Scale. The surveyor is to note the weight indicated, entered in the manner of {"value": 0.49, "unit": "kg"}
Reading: {"value": 57.5, "unit": "kg"}
